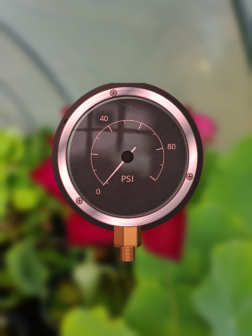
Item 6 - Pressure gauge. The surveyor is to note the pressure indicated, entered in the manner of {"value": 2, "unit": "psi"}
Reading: {"value": 0, "unit": "psi"}
